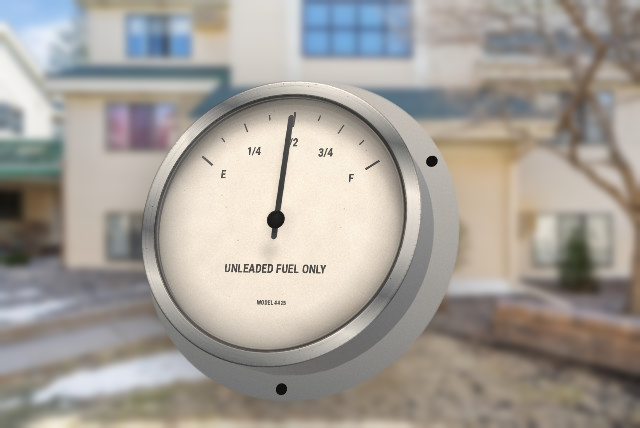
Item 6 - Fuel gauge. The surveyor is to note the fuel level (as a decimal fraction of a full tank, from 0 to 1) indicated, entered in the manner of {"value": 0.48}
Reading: {"value": 0.5}
